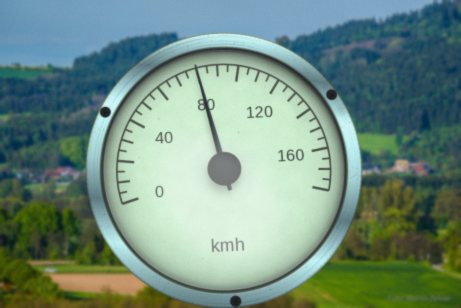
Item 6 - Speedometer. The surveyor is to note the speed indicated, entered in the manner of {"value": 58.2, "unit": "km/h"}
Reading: {"value": 80, "unit": "km/h"}
